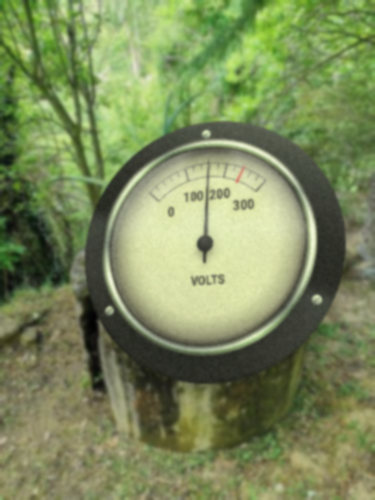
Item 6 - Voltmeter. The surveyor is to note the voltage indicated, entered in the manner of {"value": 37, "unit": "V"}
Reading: {"value": 160, "unit": "V"}
